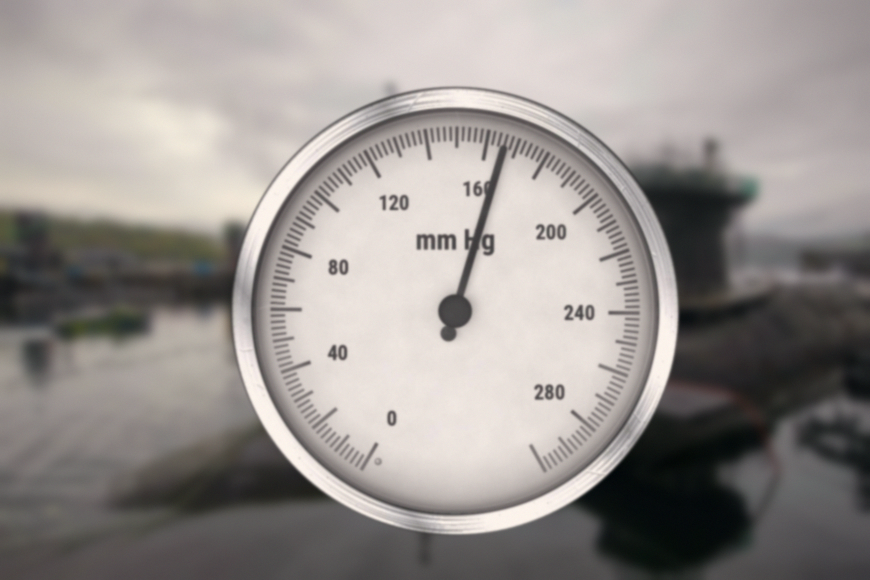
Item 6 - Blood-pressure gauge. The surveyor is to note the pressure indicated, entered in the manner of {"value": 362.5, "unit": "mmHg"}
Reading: {"value": 166, "unit": "mmHg"}
